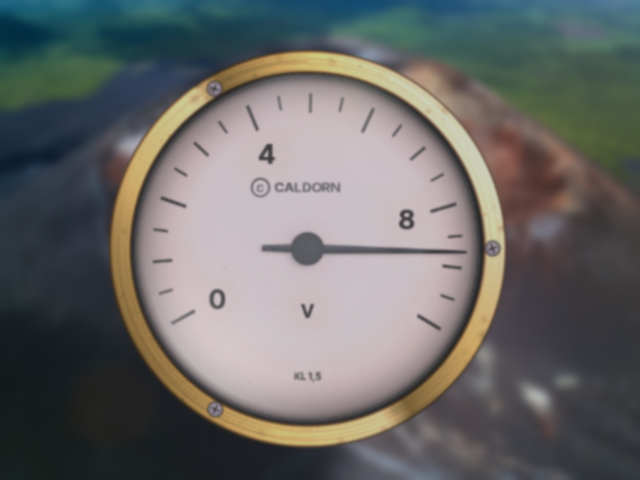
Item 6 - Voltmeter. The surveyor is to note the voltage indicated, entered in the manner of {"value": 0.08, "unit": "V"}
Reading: {"value": 8.75, "unit": "V"}
